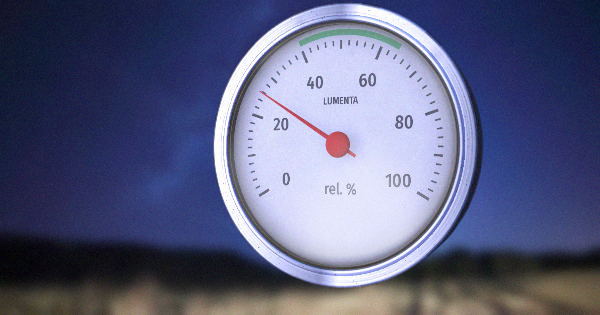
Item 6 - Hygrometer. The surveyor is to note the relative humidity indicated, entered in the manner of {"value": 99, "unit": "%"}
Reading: {"value": 26, "unit": "%"}
